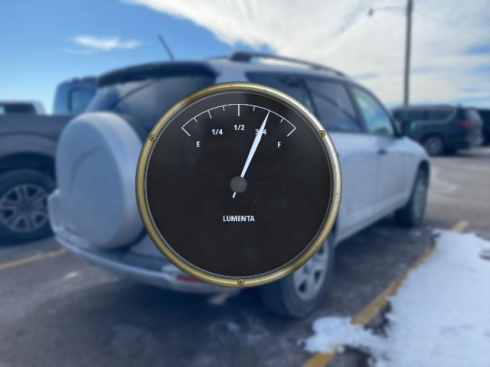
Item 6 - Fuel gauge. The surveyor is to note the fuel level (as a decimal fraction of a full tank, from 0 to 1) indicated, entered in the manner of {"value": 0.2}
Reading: {"value": 0.75}
